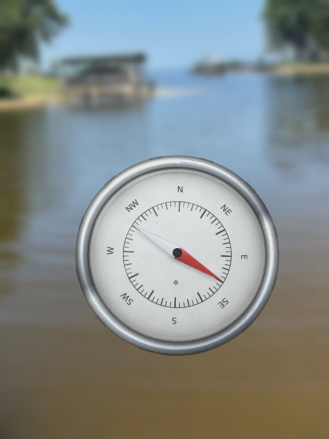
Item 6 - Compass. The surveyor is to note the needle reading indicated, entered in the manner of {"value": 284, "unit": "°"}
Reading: {"value": 120, "unit": "°"}
